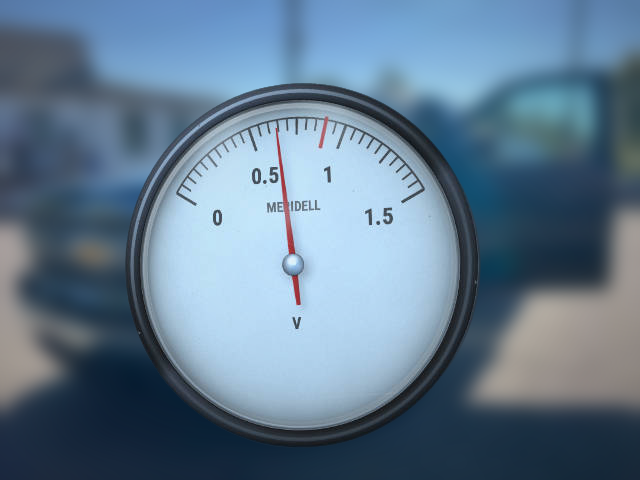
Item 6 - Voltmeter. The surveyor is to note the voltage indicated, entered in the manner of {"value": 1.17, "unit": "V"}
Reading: {"value": 0.65, "unit": "V"}
